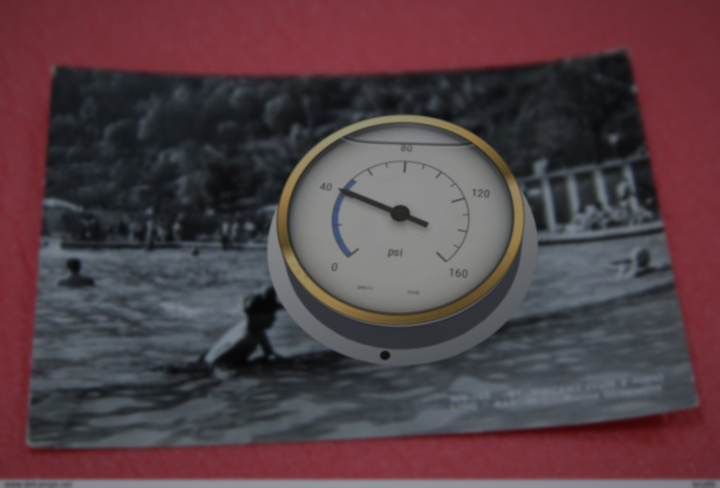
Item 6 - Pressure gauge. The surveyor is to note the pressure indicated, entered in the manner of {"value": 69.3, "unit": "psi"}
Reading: {"value": 40, "unit": "psi"}
